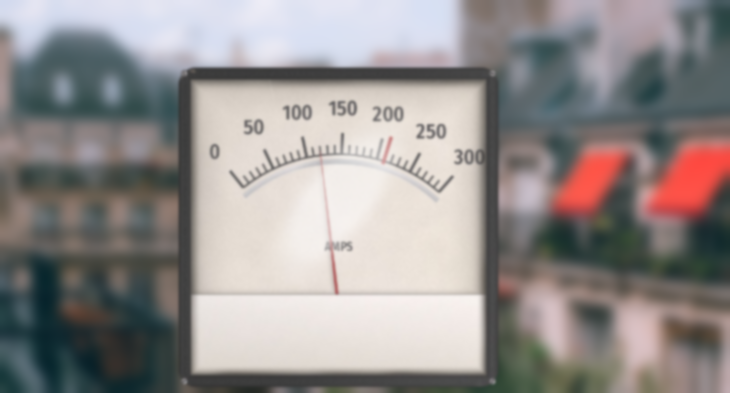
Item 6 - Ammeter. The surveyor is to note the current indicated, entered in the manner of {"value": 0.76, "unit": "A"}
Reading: {"value": 120, "unit": "A"}
